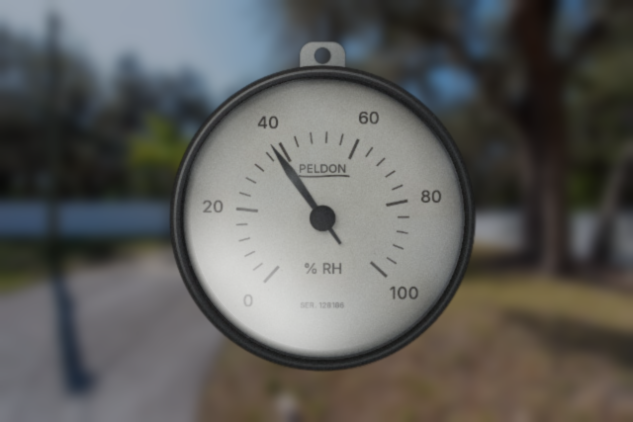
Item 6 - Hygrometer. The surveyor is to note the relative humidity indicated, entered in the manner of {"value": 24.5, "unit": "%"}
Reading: {"value": 38, "unit": "%"}
